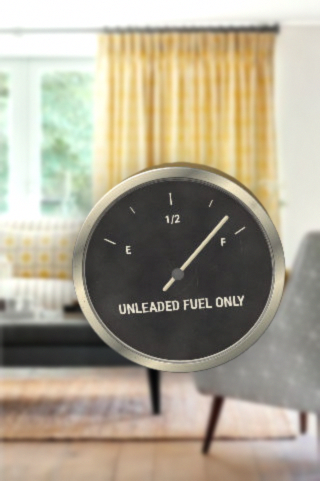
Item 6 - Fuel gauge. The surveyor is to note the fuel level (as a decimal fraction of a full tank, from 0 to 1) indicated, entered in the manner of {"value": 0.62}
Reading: {"value": 0.875}
